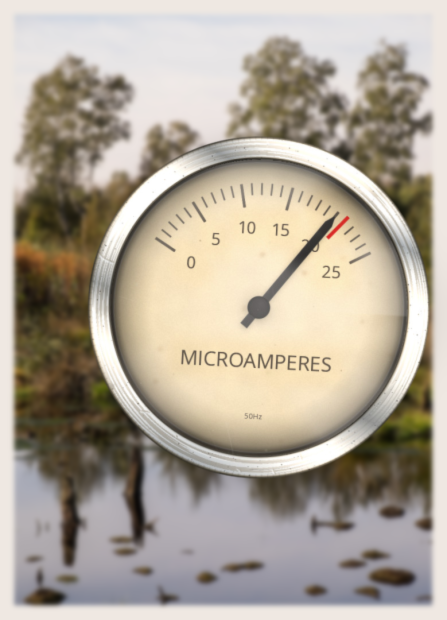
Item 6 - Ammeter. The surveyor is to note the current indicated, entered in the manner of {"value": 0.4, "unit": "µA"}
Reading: {"value": 20, "unit": "µA"}
